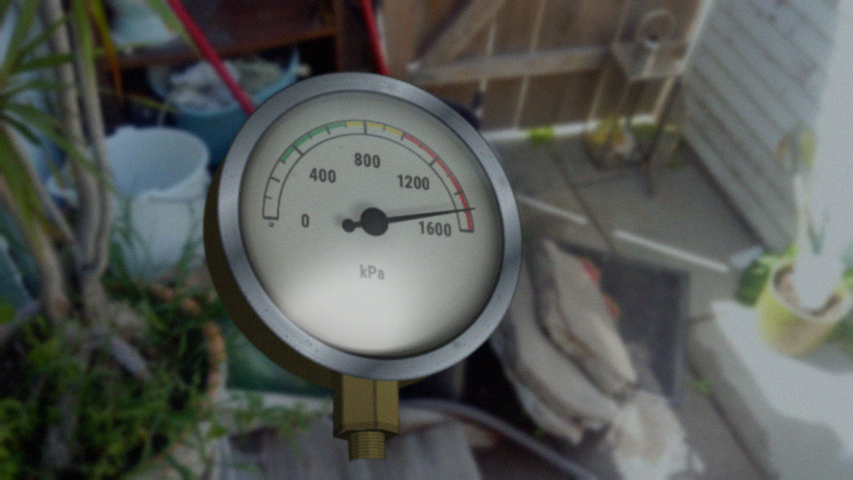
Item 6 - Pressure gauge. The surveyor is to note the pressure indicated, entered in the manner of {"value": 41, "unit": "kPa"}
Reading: {"value": 1500, "unit": "kPa"}
